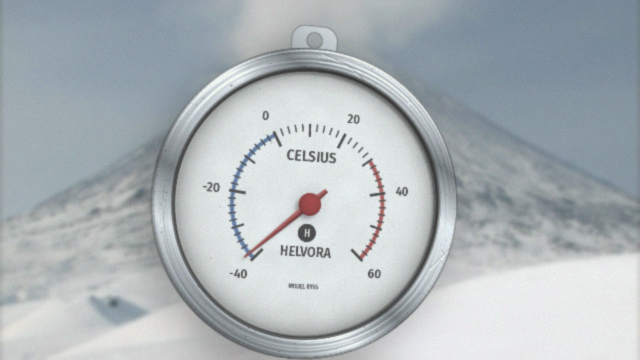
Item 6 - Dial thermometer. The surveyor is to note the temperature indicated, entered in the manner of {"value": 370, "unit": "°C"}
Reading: {"value": -38, "unit": "°C"}
